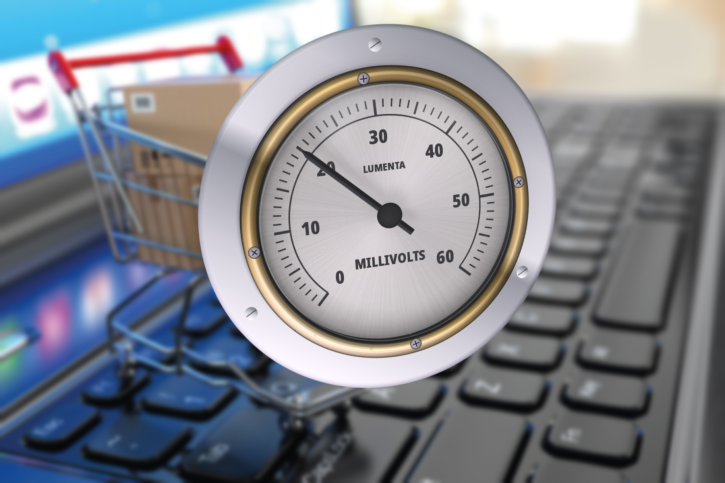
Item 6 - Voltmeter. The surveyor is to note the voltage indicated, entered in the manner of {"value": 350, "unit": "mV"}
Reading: {"value": 20, "unit": "mV"}
